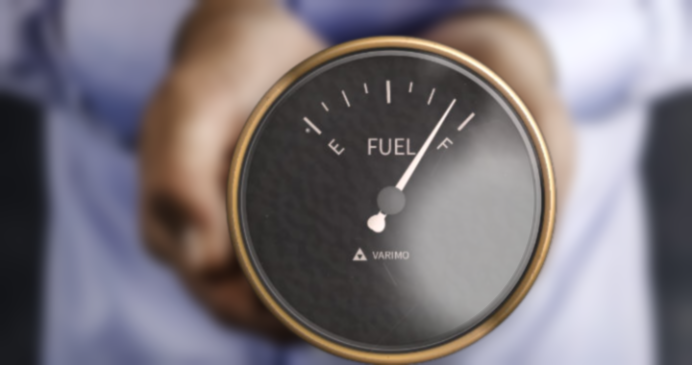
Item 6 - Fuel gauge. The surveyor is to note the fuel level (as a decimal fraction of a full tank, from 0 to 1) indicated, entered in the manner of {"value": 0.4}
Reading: {"value": 0.875}
